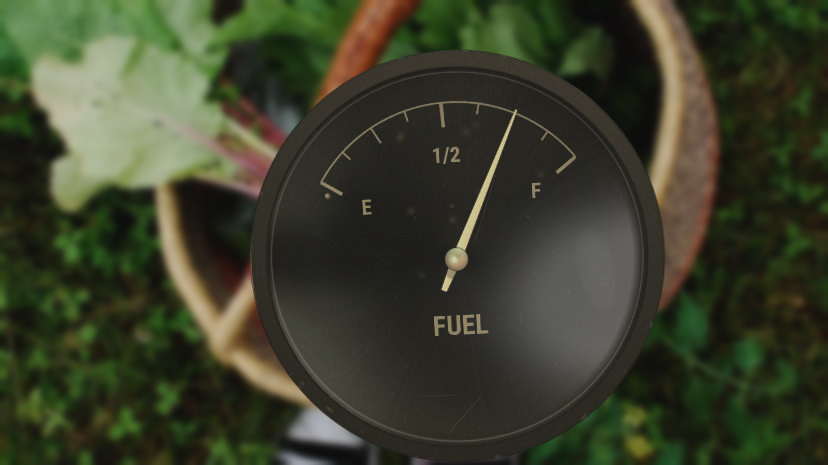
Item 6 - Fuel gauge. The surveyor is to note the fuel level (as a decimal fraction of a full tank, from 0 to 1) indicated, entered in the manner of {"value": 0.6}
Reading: {"value": 0.75}
